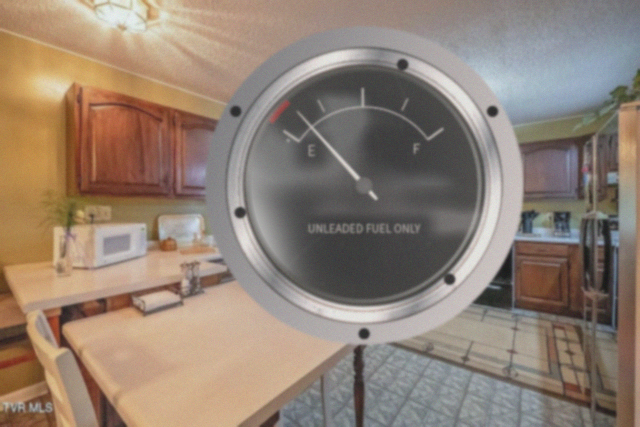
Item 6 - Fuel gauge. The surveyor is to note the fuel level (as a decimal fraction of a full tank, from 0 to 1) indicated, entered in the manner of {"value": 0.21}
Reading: {"value": 0.125}
